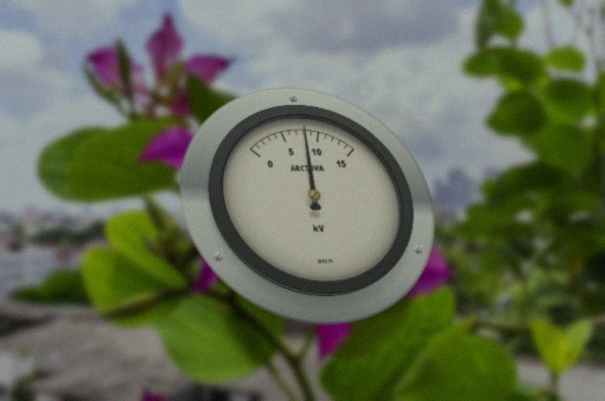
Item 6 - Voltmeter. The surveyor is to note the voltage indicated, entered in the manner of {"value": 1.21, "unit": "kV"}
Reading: {"value": 8, "unit": "kV"}
